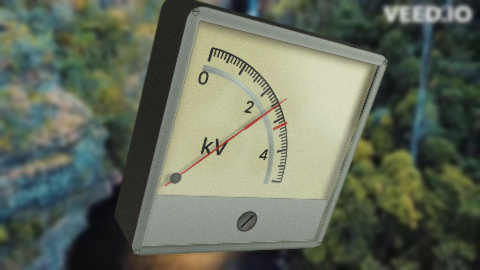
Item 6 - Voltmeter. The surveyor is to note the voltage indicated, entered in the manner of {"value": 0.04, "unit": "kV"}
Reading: {"value": 2.5, "unit": "kV"}
